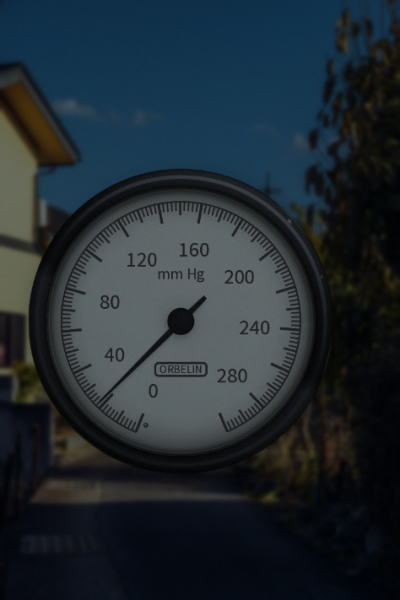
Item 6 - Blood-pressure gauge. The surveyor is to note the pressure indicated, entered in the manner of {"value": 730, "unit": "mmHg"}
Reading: {"value": 22, "unit": "mmHg"}
